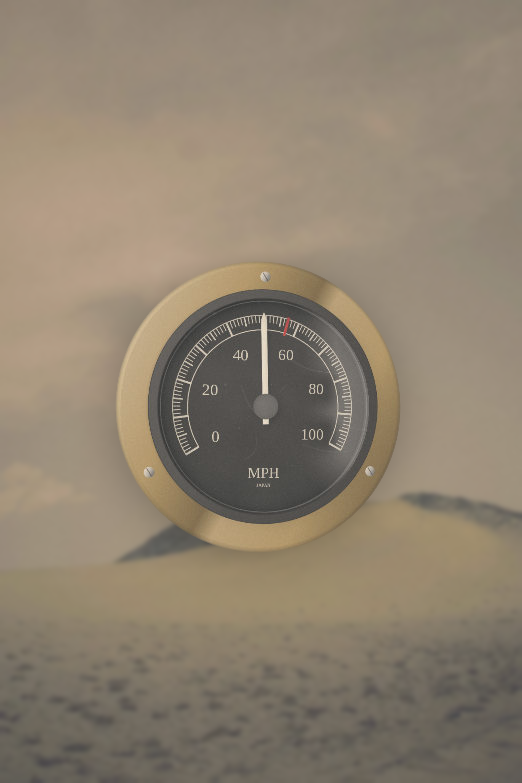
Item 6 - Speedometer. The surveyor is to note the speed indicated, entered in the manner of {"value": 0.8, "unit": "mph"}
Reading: {"value": 50, "unit": "mph"}
